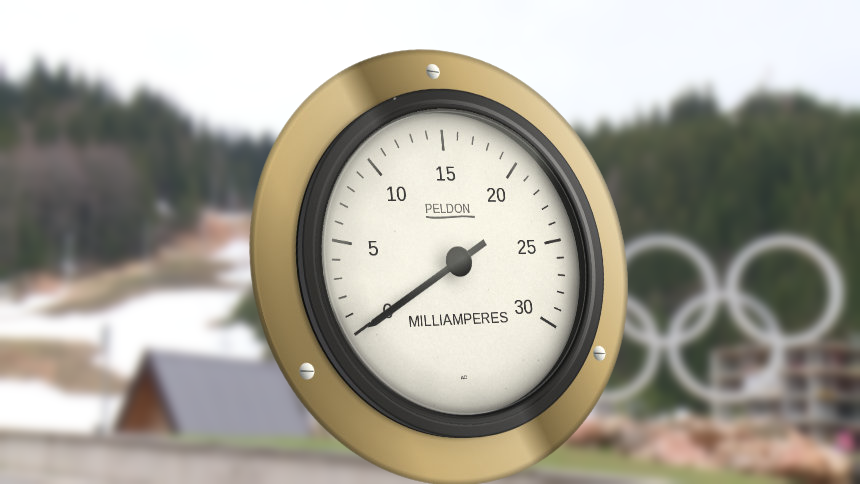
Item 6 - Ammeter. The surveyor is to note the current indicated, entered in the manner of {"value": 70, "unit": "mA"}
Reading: {"value": 0, "unit": "mA"}
